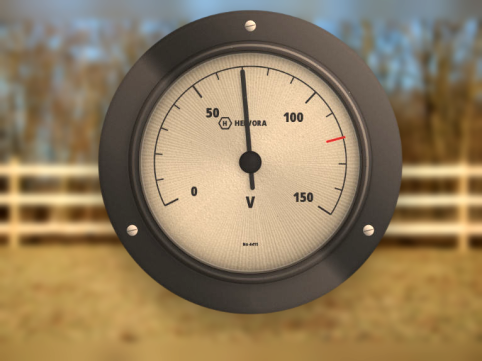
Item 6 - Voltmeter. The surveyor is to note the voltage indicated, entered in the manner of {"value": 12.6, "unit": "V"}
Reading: {"value": 70, "unit": "V"}
